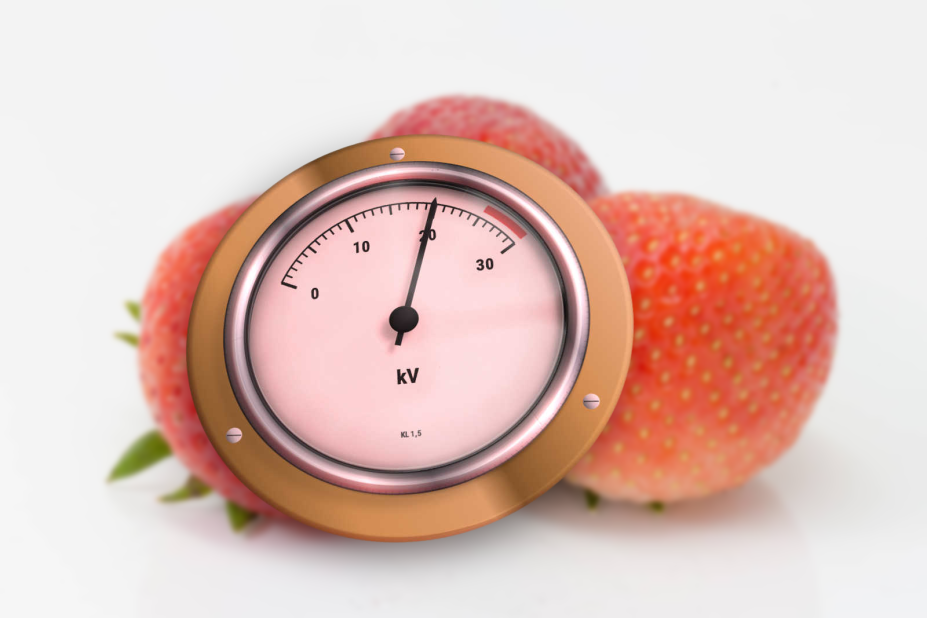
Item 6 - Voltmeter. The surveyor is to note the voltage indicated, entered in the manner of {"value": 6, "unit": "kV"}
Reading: {"value": 20, "unit": "kV"}
